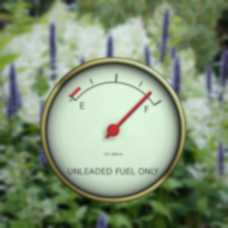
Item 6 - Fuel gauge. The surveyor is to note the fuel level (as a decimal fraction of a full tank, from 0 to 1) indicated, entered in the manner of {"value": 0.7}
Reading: {"value": 0.875}
